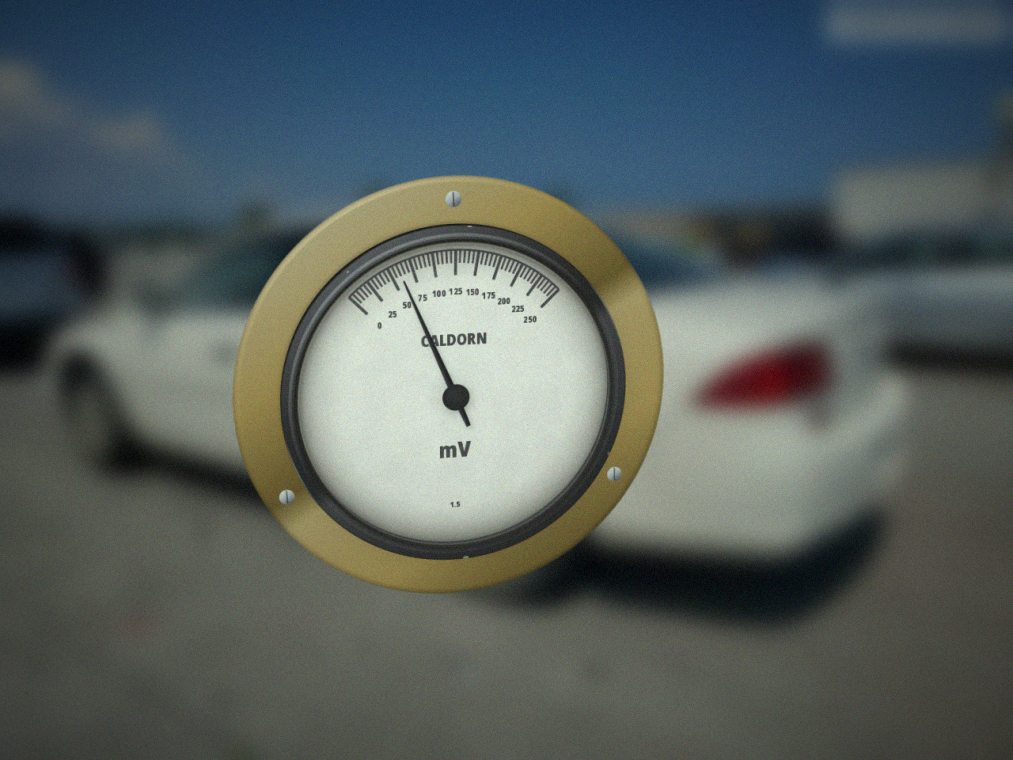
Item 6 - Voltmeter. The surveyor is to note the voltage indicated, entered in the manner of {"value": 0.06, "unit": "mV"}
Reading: {"value": 60, "unit": "mV"}
